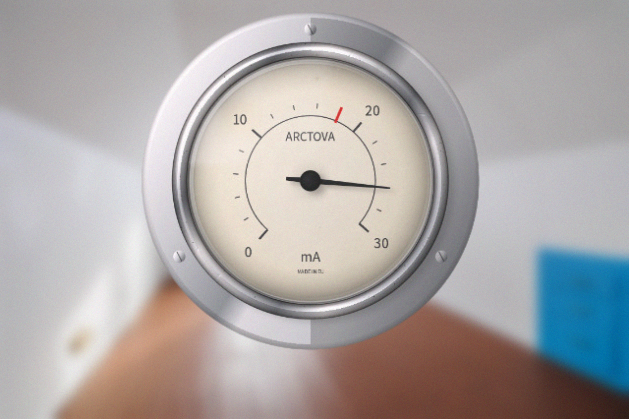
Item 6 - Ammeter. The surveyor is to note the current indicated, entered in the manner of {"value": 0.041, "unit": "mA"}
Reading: {"value": 26, "unit": "mA"}
